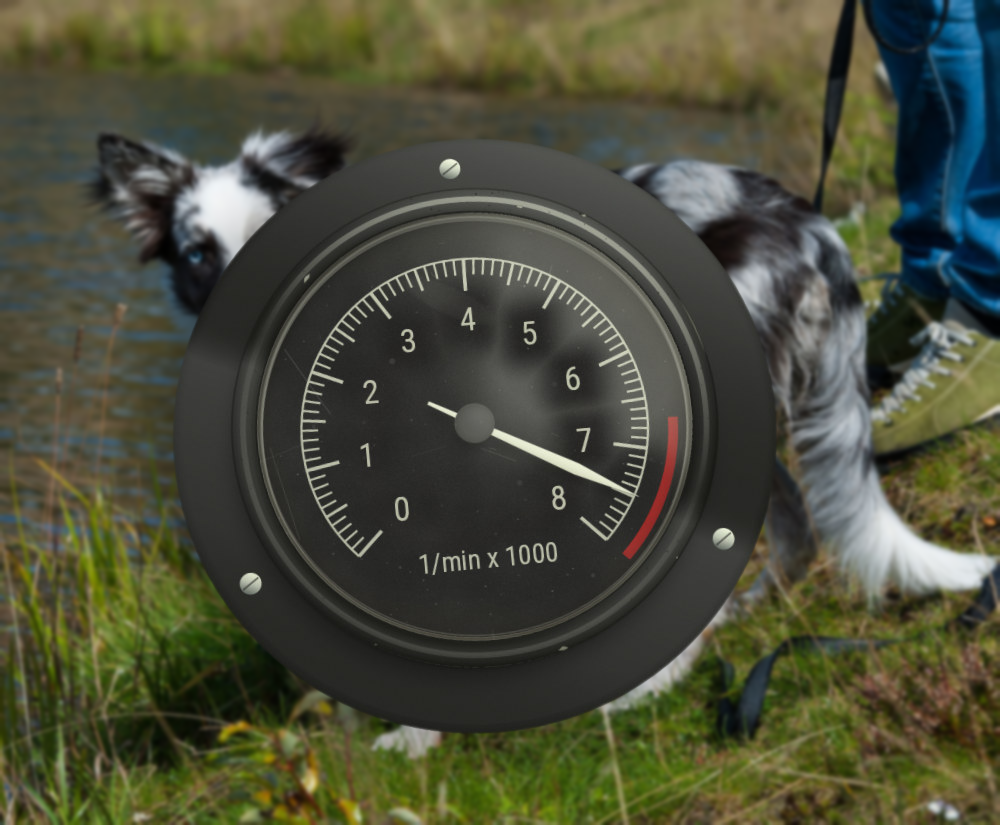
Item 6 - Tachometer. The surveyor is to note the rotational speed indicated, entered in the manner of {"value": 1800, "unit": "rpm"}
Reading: {"value": 7500, "unit": "rpm"}
